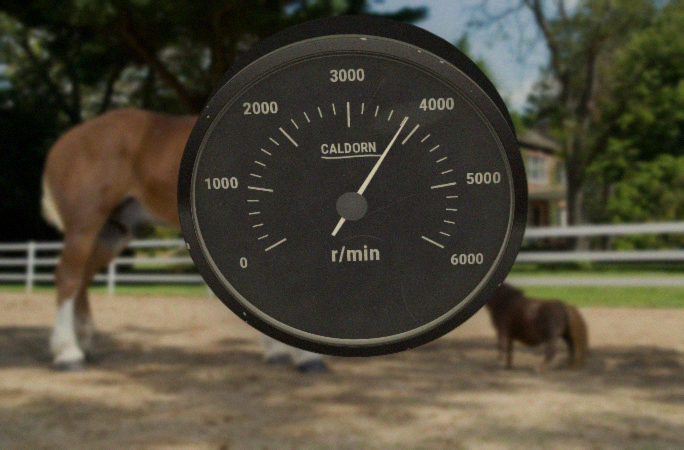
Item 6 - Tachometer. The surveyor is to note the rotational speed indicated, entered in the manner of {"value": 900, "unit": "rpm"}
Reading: {"value": 3800, "unit": "rpm"}
